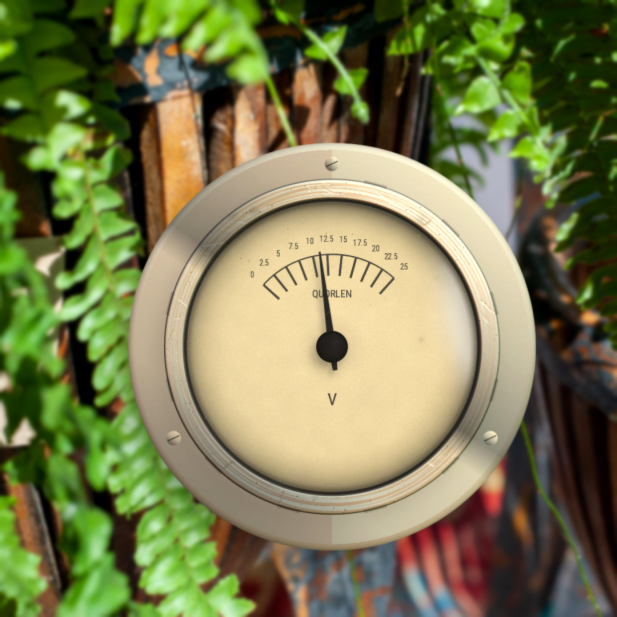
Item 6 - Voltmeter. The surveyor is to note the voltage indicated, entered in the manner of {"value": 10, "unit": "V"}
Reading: {"value": 11.25, "unit": "V"}
